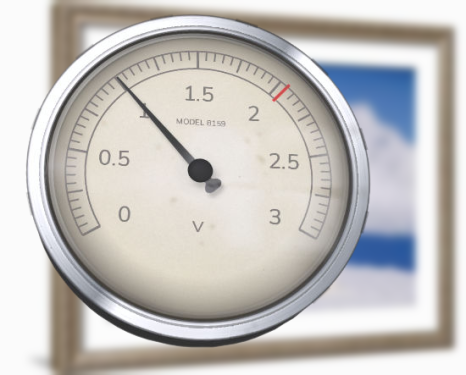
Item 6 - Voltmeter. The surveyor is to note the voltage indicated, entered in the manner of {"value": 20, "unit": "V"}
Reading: {"value": 1, "unit": "V"}
